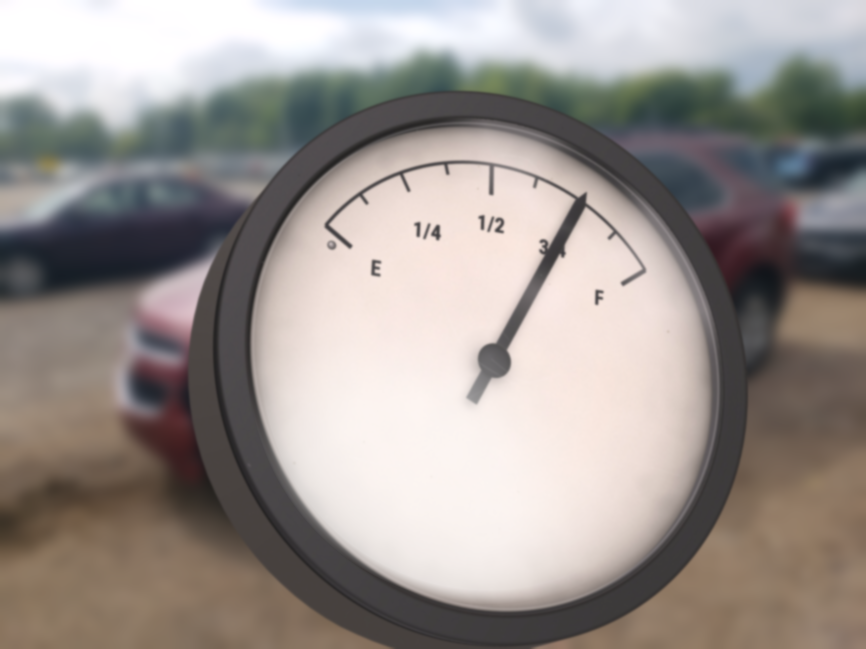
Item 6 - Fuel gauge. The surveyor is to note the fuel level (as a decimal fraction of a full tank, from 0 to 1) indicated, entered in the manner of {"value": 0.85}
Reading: {"value": 0.75}
